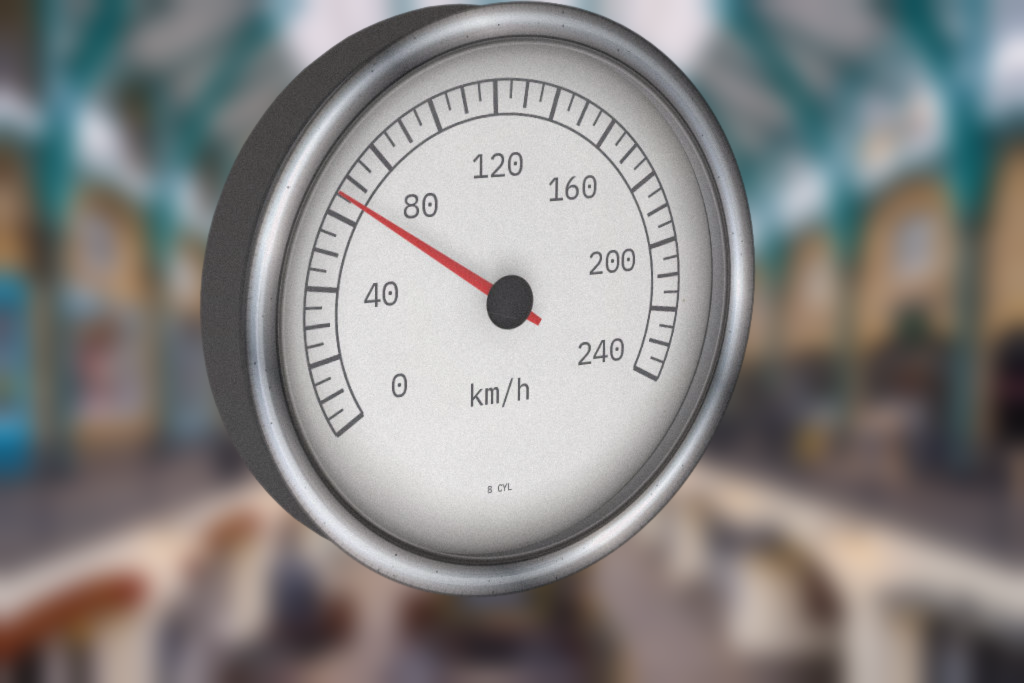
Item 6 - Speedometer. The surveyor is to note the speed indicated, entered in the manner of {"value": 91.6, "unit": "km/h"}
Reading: {"value": 65, "unit": "km/h"}
